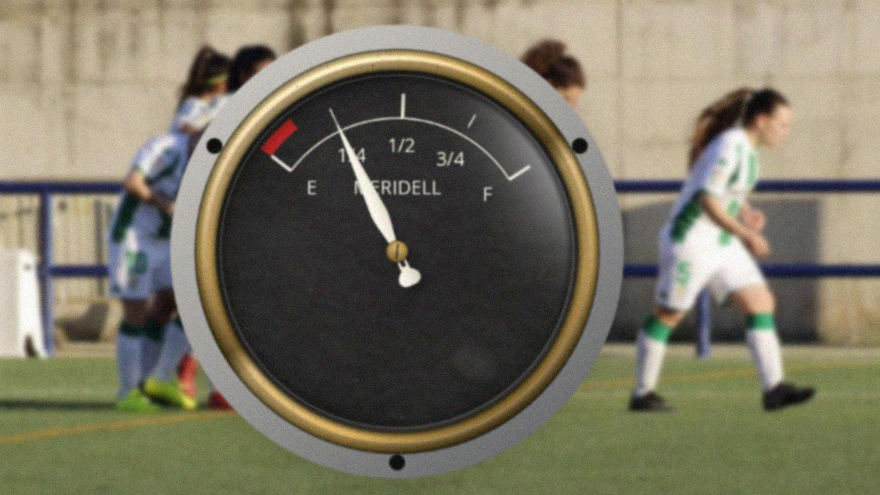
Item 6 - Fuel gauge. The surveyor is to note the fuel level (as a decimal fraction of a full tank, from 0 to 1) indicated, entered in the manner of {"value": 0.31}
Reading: {"value": 0.25}
